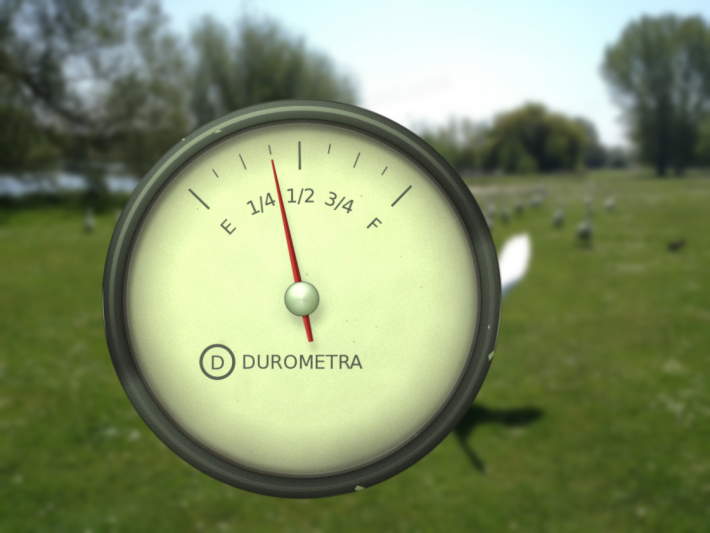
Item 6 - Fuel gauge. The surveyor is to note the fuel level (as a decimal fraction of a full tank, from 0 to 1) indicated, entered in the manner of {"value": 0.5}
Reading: {"value": 0.375}
